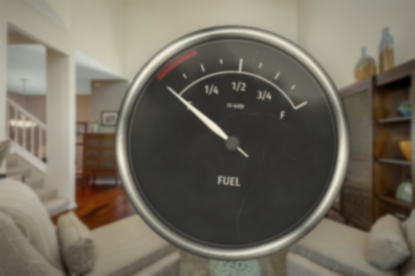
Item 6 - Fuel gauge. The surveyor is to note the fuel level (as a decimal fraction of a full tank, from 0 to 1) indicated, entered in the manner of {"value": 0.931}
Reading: {"value": 0}
